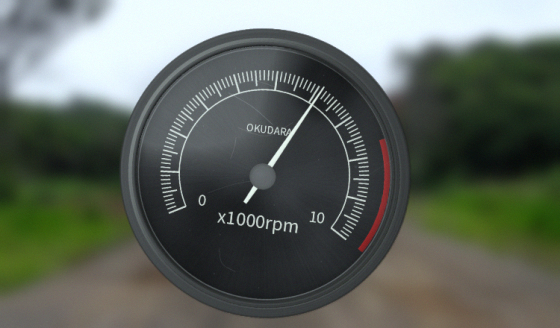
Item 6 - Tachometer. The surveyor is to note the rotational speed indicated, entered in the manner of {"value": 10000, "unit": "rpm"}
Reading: {"value": 6100, "unit": "rpm"}
